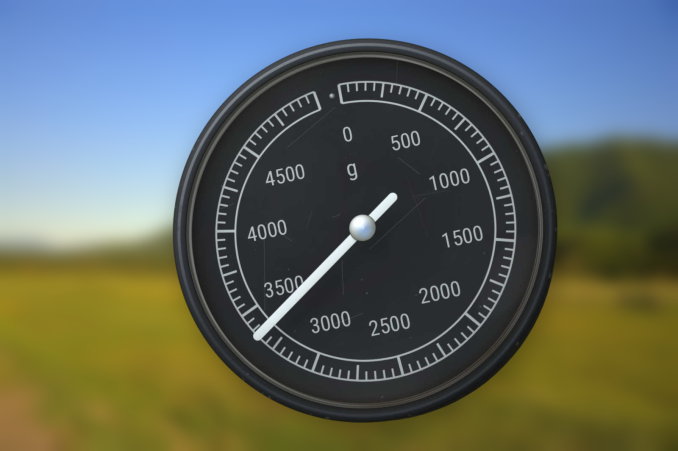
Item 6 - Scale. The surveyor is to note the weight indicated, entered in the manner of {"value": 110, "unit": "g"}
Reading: {"value": 3350, "unit": "g"}
